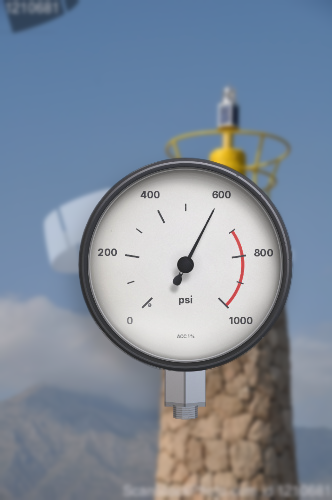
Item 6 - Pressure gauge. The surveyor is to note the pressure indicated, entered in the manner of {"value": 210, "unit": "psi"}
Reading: {"value": 600, "unit": "psi"}
